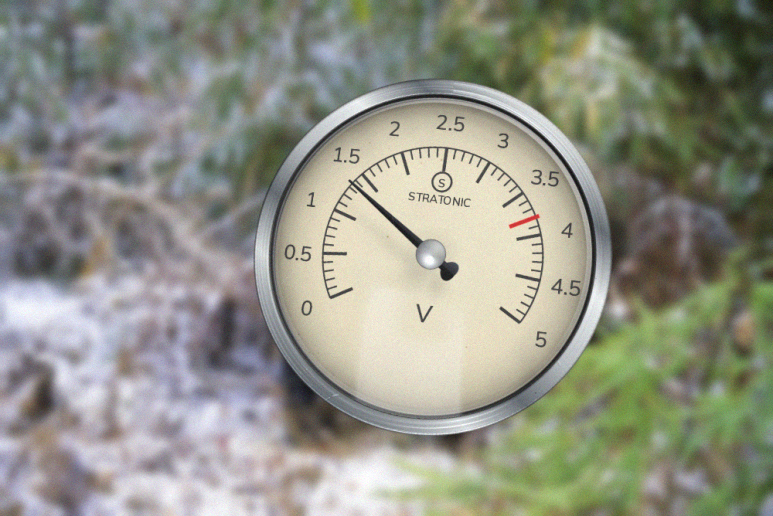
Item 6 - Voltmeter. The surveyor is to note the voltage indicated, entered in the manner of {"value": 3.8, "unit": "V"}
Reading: {"value": 1.35, "unit": "V"}
